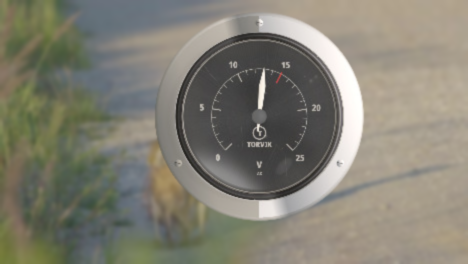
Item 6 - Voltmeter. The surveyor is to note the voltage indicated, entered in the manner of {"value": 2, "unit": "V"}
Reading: {"value": 13, "unit": "V"}
